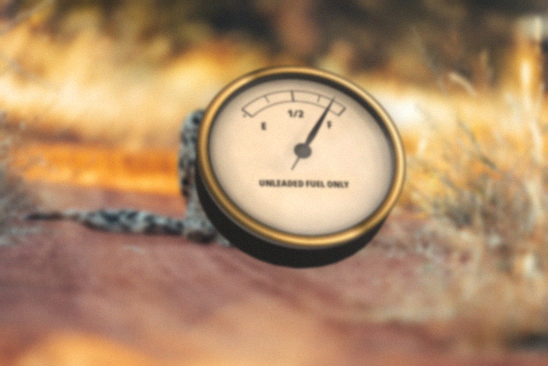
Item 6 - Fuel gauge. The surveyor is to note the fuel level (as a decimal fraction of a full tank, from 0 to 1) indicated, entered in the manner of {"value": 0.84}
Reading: {"value": 0.875}
